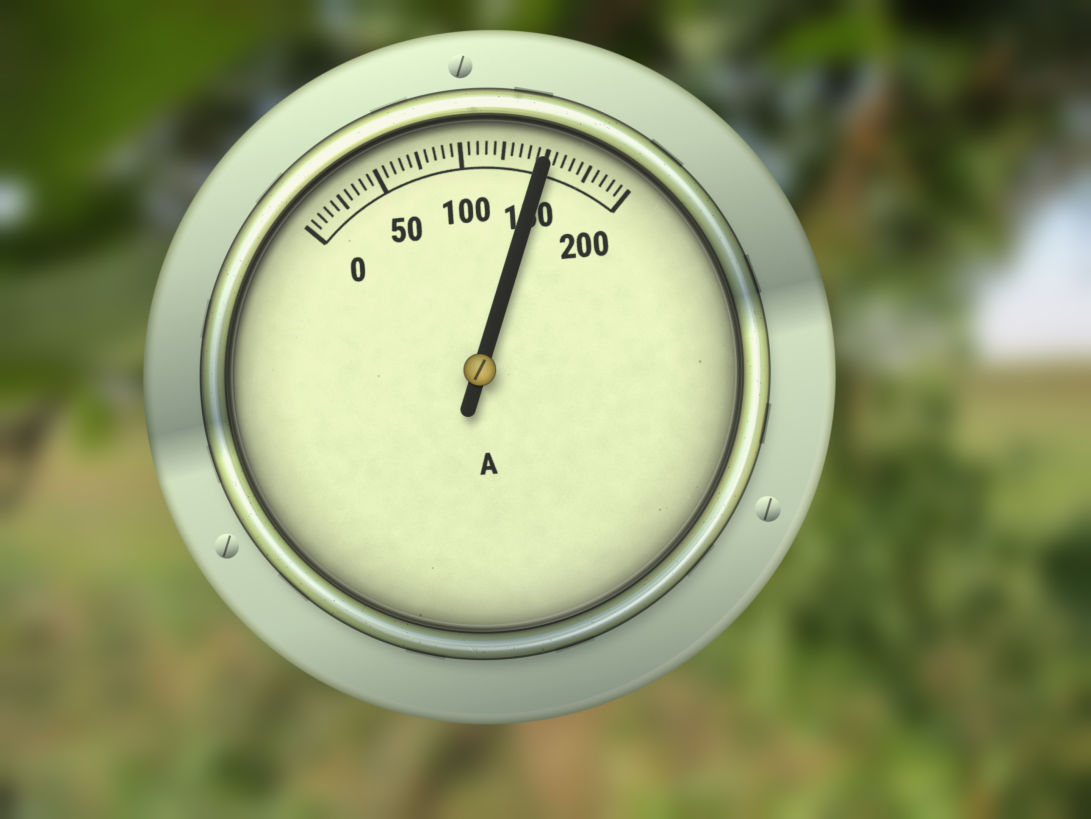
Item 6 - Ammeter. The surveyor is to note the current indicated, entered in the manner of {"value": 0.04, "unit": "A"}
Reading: {"value": 150, "unit": "A"}
